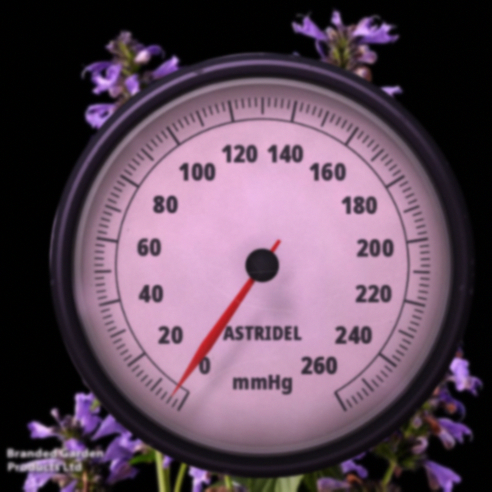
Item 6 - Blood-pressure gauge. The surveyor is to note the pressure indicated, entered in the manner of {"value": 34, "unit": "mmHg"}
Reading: {"value": 4, "unit": "mmHg"}
